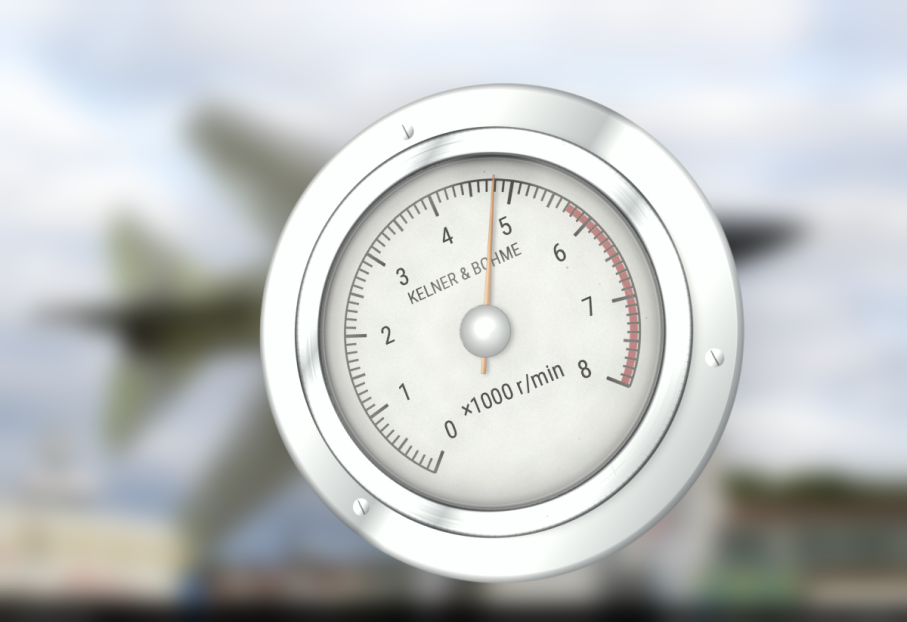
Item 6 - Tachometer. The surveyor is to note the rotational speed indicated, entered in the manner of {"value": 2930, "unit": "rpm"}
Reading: {"value": 4800, "unit": "rpm"}
